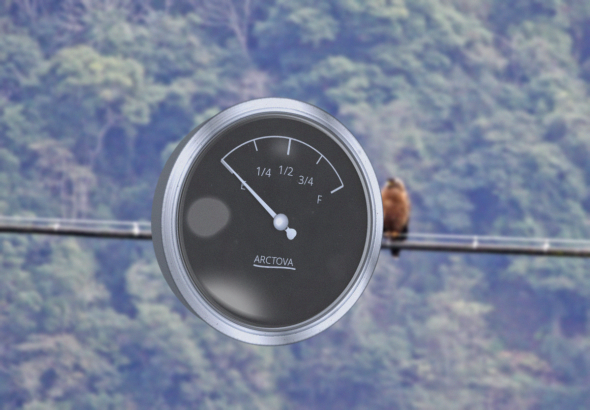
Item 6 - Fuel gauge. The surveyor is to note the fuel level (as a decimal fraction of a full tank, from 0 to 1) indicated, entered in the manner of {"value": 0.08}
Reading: {"value": 0}
